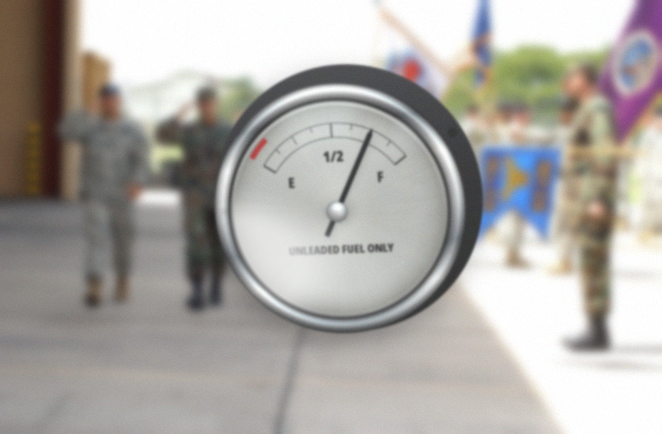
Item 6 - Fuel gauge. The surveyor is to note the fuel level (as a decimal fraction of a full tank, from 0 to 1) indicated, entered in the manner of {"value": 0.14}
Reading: {"value": 0.75}
